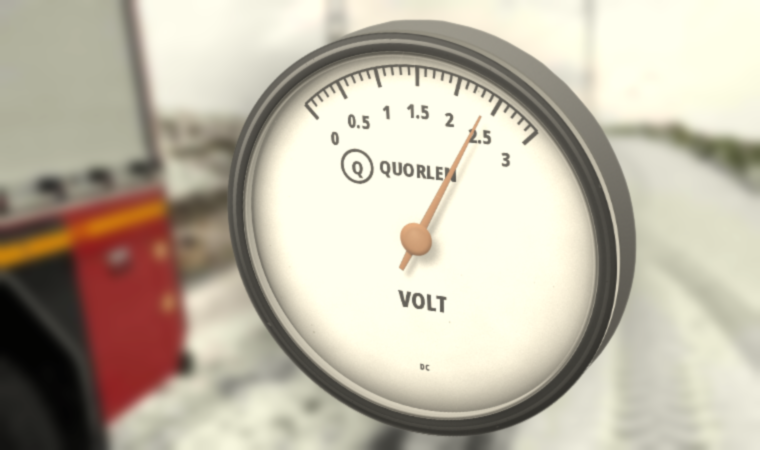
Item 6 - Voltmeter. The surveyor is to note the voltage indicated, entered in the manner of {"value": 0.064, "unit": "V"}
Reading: {"value": 2.4, "unit": "V"}
